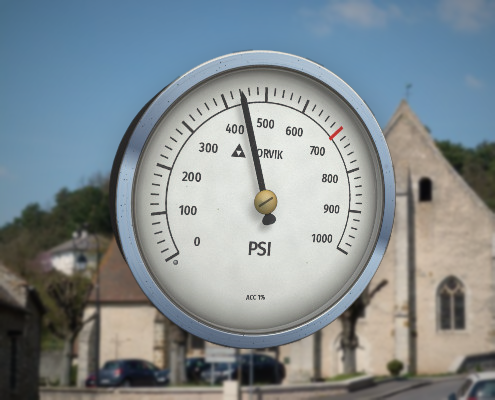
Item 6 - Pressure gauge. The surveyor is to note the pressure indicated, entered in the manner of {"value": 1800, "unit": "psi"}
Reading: {"value": 440, "unit": "psi"}
